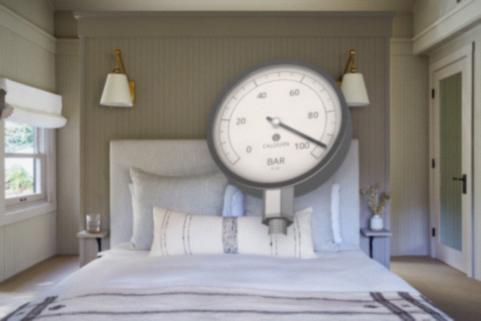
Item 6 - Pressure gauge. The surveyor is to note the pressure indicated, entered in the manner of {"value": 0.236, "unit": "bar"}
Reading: {"value": 95, "unit": "bar"}
